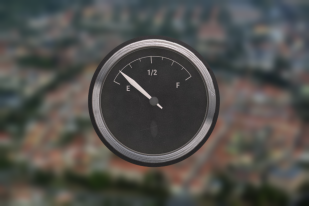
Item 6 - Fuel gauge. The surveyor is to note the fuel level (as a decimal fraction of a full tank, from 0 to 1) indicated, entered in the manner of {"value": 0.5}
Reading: {"value": 0.125}
